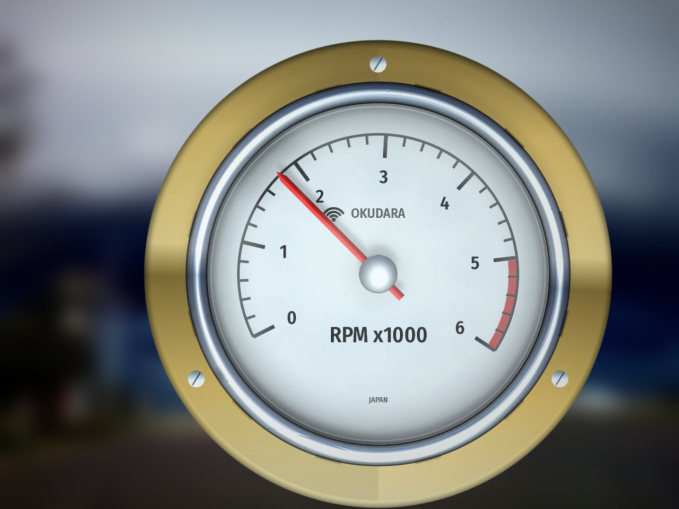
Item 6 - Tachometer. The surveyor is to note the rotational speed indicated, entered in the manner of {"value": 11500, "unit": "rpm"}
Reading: {"value": 1800, "unit": "rpm"}
